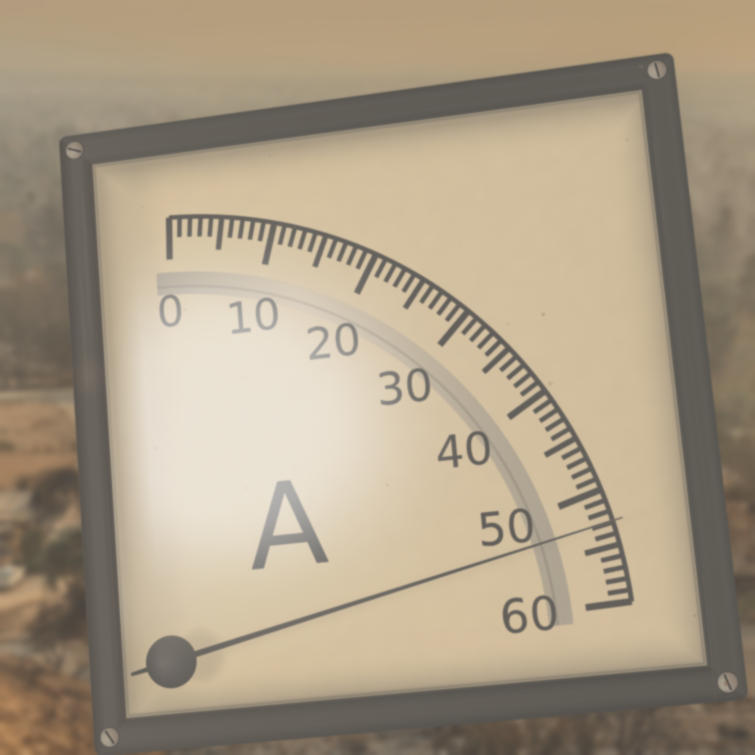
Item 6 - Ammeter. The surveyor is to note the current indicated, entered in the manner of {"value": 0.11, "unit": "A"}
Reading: {"value": 53, "unit": "A"}
